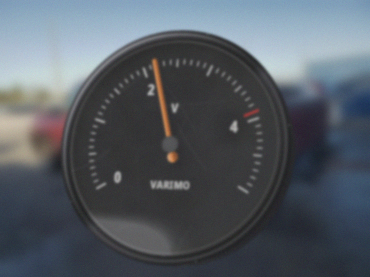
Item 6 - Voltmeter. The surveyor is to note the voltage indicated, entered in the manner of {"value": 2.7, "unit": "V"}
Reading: {"value": 2.2, "unit": "V"}
